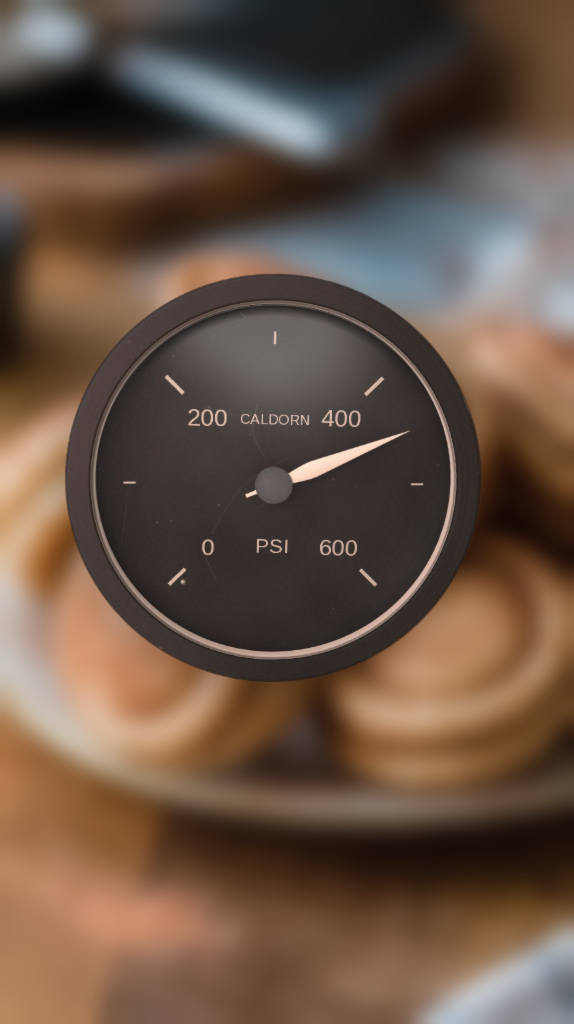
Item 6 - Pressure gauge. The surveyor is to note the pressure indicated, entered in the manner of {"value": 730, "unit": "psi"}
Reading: {"value": 450, "unit": "psi"}
